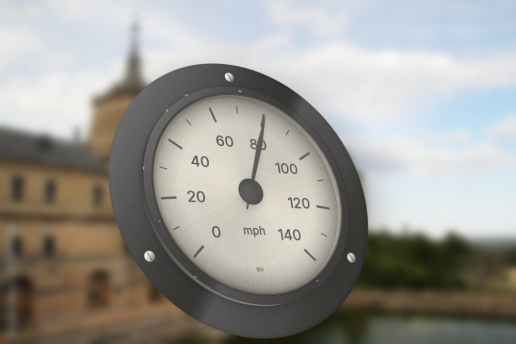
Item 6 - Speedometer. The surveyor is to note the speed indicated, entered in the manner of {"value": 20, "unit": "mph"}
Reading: {"value": 80, "unit": "mph"}
